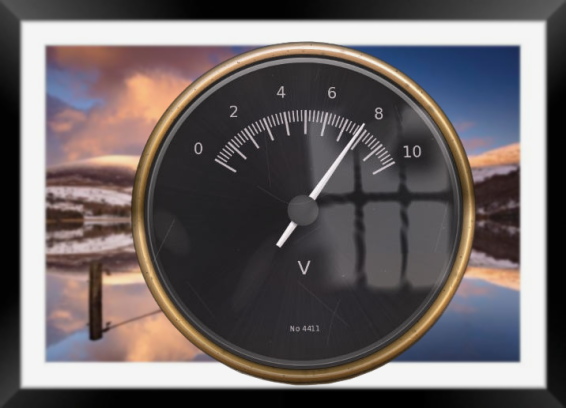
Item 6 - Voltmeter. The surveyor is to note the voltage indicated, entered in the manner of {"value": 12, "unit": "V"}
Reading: {"value": 7.8, "unit": "V"}
